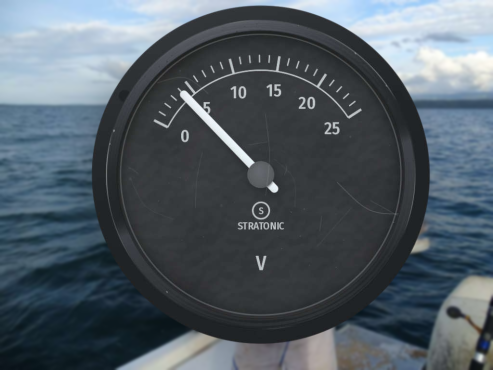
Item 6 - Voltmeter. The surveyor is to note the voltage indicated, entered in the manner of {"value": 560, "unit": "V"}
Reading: {"value": 4, "unit": "V"}
